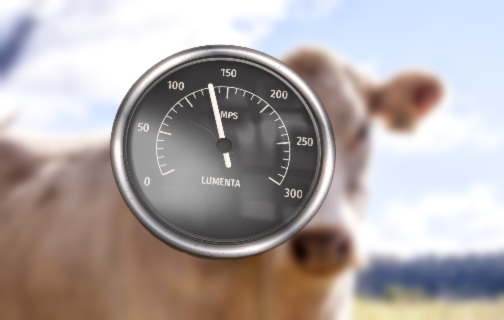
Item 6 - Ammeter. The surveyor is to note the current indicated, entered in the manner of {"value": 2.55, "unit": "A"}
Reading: {"value": 130, "unit": "A"}
